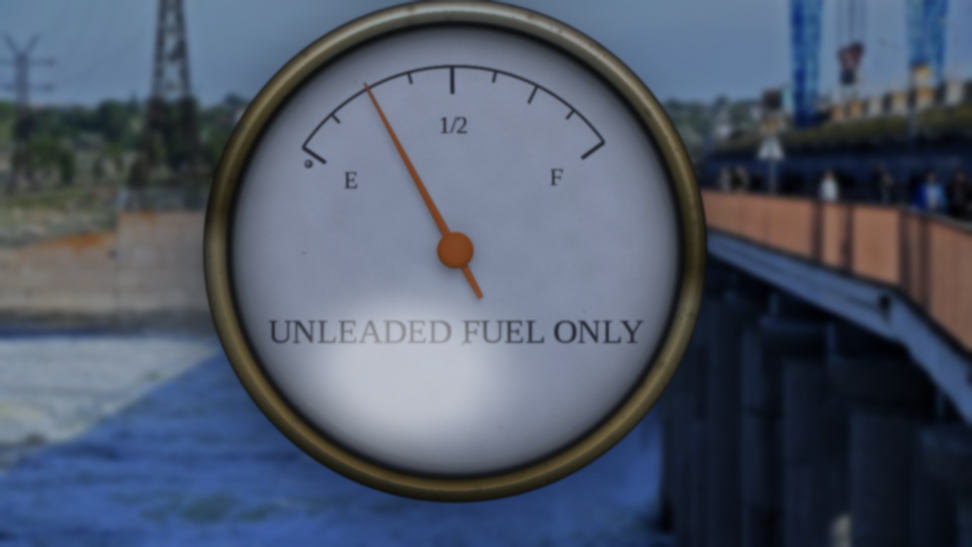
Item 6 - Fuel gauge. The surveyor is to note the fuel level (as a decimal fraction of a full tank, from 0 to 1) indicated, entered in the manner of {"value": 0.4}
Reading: {"value": 0.25}
